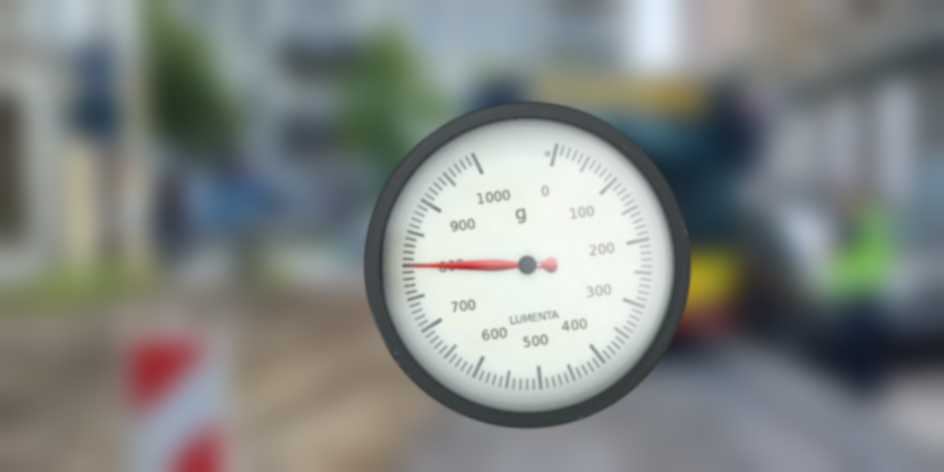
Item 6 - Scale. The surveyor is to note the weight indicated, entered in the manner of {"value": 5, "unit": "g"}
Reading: {"value": 800, "unit": "g"}
